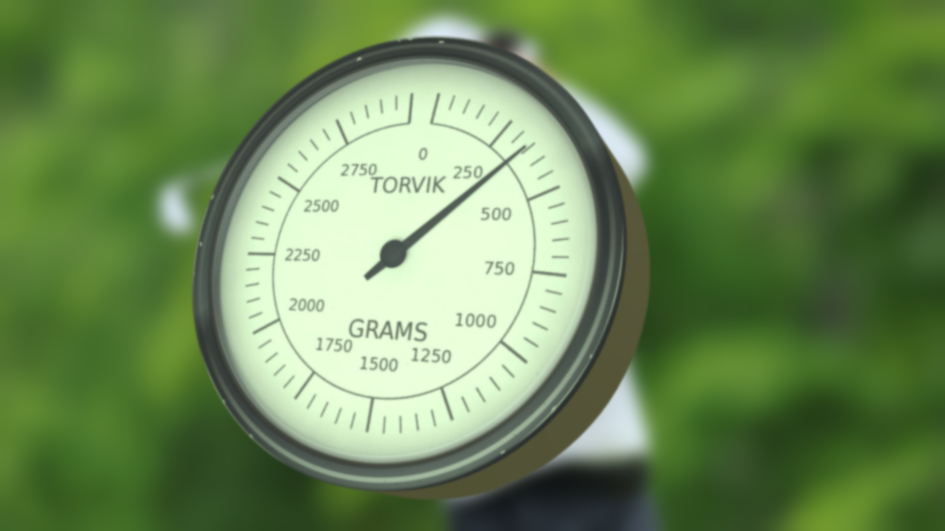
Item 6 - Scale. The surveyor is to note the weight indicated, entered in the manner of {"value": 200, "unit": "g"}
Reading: {"value": 350, "unit": "g"}
